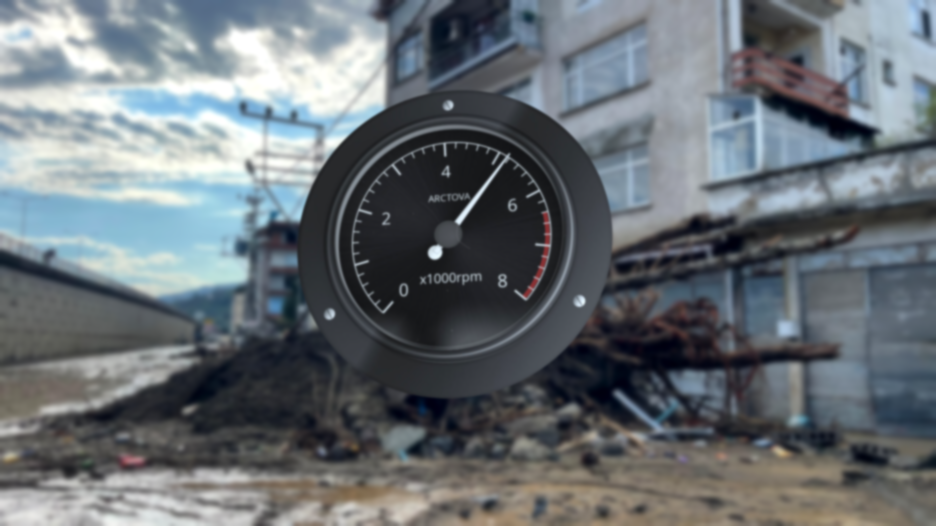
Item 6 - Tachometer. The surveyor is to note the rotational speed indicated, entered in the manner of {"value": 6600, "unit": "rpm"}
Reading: {"value": 5200, "unit": "rpm"}
